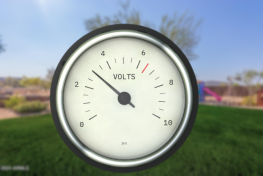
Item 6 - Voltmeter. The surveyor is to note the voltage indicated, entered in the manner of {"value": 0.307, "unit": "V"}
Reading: {"value": 3, "unit": "V"}
